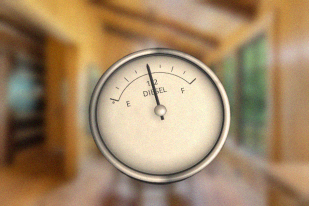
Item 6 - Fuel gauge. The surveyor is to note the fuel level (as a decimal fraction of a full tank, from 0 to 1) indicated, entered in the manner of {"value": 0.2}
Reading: {"value": 0.5}
